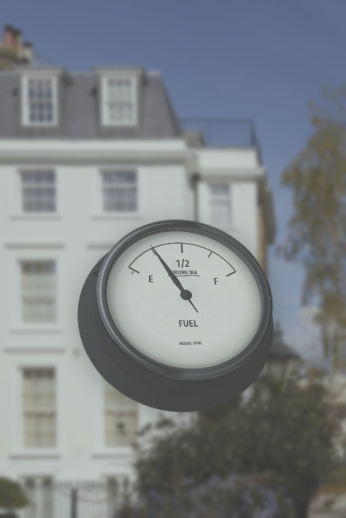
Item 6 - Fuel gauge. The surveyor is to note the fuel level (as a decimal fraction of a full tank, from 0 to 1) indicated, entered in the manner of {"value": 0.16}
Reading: {"value": 0.25}
